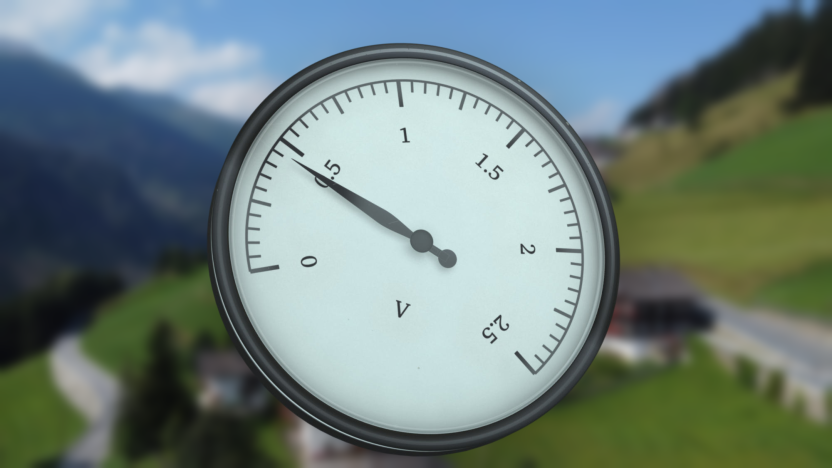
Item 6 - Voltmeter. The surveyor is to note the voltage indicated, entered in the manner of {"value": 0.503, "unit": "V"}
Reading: {"value": 0.45, "unit": "V"}
